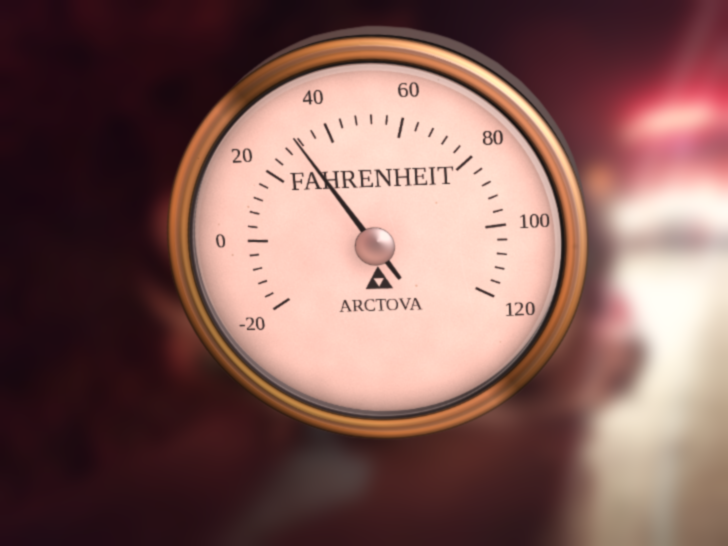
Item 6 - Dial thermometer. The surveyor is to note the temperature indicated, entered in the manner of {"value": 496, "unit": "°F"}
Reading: {"value": 32, "unit": "°F"}
